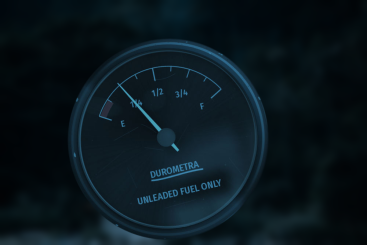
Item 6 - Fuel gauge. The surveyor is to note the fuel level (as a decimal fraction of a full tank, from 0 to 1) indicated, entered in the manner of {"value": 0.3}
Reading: {"value": 0.25}
